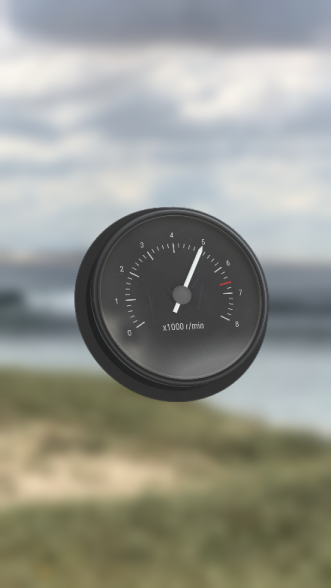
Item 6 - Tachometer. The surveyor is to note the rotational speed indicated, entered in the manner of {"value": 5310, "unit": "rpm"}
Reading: {"value": 5000, "unit": "rpm"}
